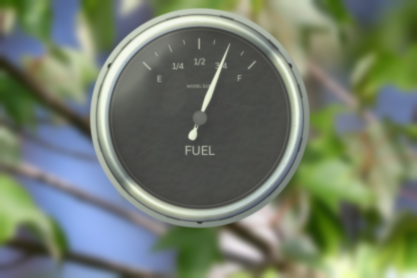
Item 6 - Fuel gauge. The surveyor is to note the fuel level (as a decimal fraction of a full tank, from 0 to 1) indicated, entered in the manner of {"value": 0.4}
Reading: {"value": 0.75}
